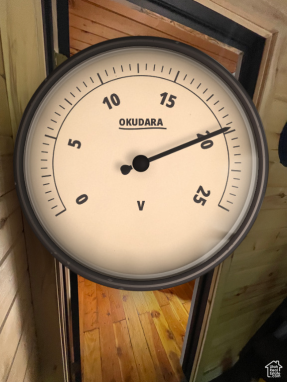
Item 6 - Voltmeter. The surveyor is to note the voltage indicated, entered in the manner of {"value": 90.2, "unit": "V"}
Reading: {"value": 19.75, "unit": "V"}
